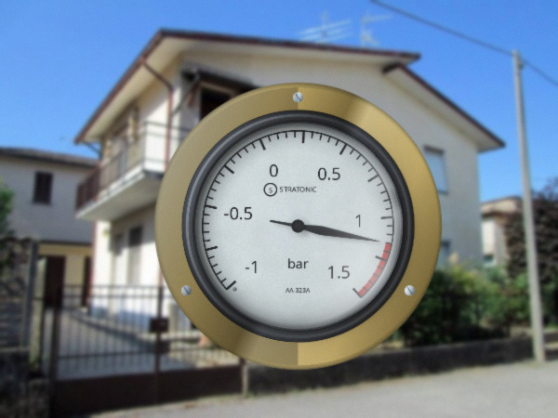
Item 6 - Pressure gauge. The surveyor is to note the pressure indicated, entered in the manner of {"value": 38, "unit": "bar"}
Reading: {"value": 1.15, "unit": "bar"}
